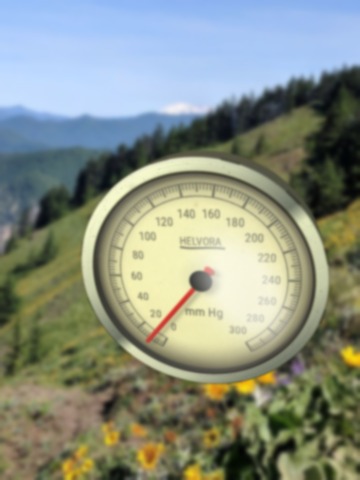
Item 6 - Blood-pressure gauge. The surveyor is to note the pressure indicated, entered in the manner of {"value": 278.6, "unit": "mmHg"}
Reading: {"value": 10, "unit": "mmHg"}
